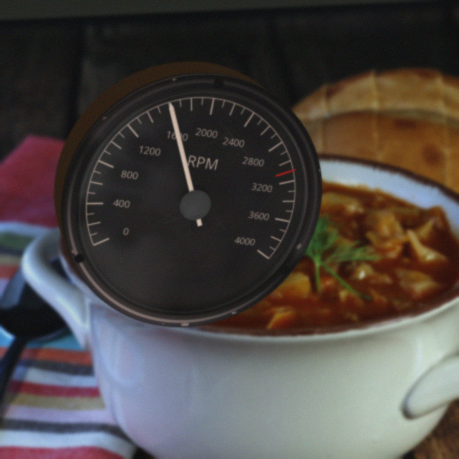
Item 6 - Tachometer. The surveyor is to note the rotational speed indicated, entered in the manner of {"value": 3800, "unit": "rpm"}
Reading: {"value": 1600, "unit": "rpm"}
